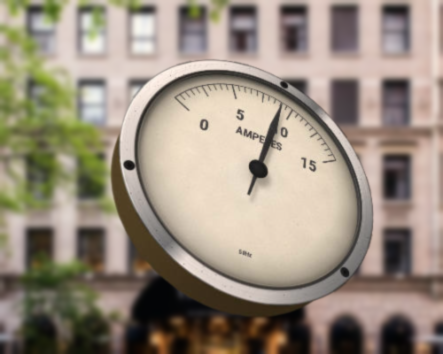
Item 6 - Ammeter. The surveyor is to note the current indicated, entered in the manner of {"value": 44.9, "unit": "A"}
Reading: {"value": 9, "unit": "A"}
